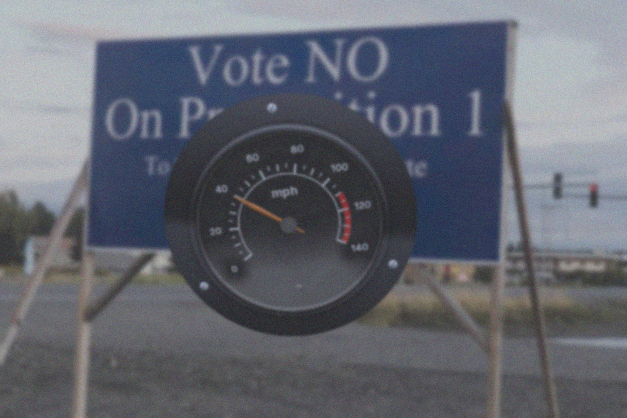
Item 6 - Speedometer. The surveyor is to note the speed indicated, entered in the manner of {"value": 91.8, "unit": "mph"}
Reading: {"value": 40, "unit": "mph"}
